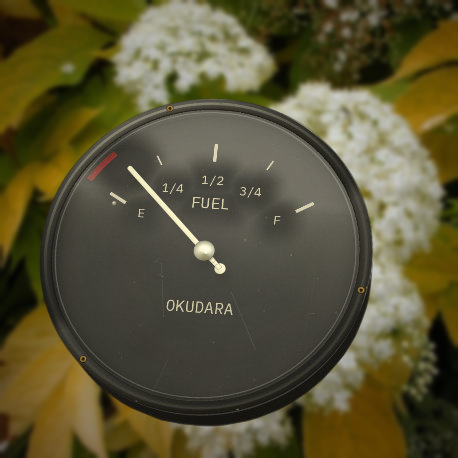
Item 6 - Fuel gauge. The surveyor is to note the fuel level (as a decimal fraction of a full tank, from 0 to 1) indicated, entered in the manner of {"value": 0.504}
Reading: {"value": 0.125}
